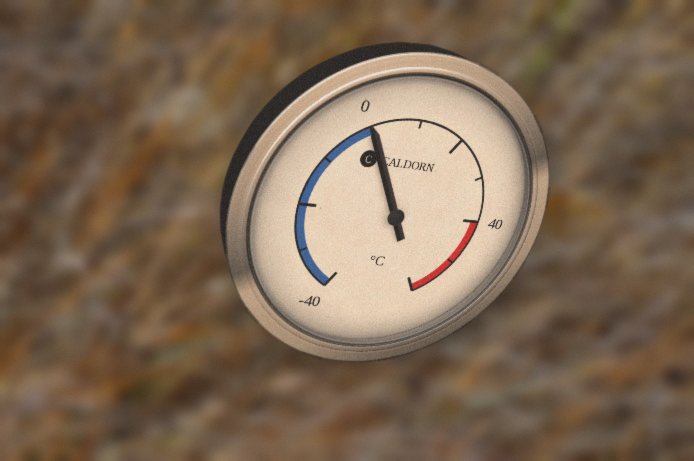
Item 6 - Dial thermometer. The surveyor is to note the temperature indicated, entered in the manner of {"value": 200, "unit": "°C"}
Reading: {"value": 0, "unit": "°C"}
